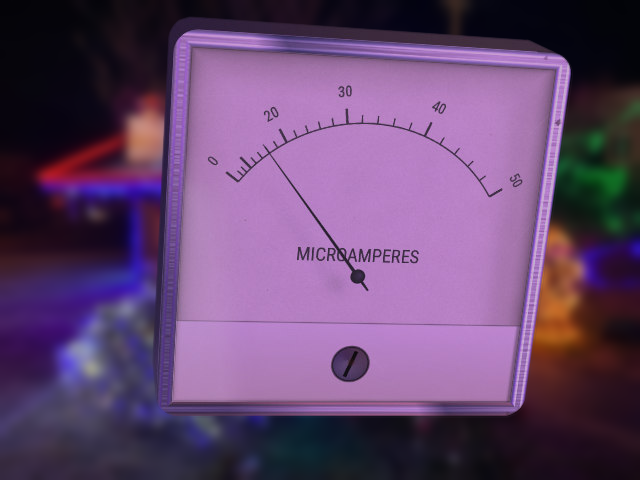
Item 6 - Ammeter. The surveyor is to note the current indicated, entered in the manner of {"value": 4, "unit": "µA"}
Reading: {"value": 16, "unit": "µA"}
